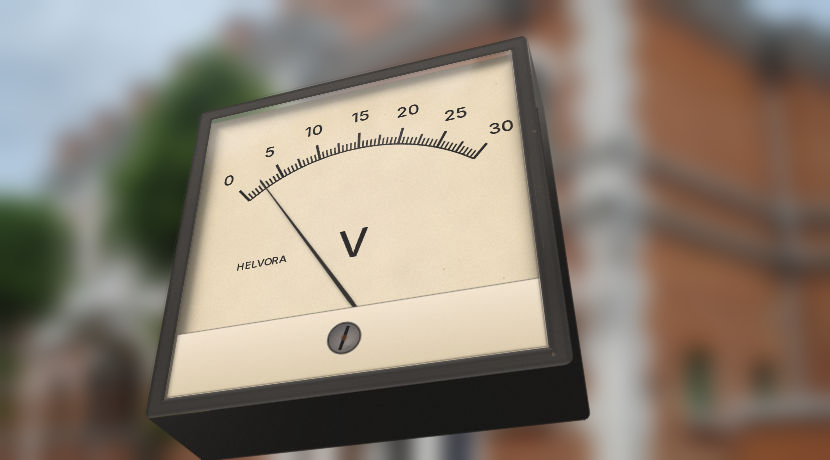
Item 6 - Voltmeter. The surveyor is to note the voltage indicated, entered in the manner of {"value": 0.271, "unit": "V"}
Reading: {"value": 2.5, "unit": "V"}
